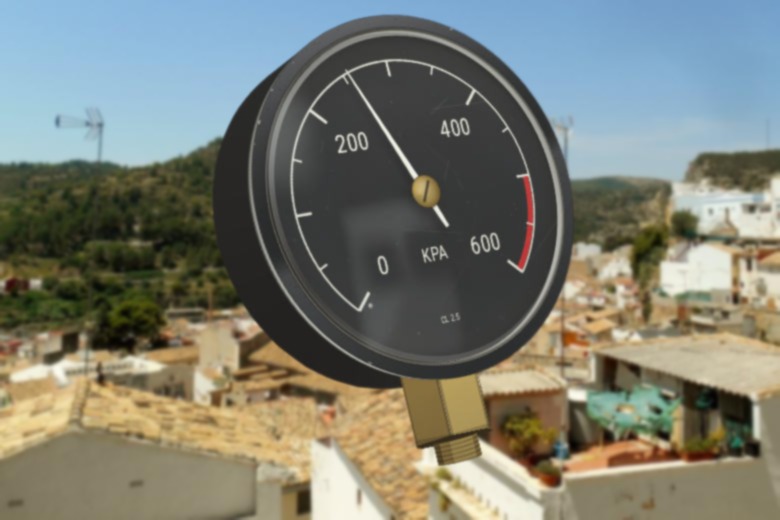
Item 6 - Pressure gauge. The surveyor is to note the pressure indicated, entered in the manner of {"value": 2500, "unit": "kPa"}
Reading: {"value": 250, "unit": "kPa"}
